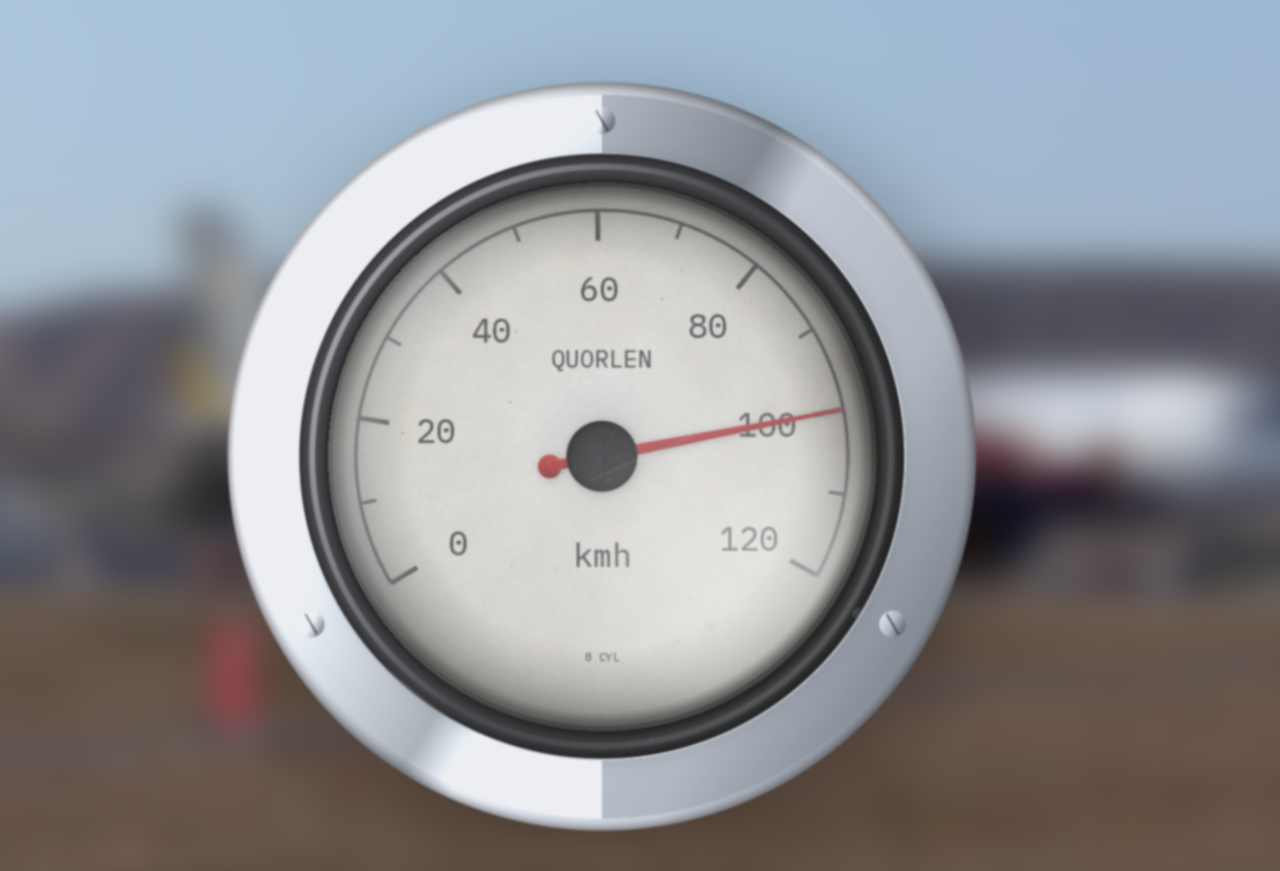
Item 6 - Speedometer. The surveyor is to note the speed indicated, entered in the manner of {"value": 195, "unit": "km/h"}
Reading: {"value": 100, "unit": "km/h"}
